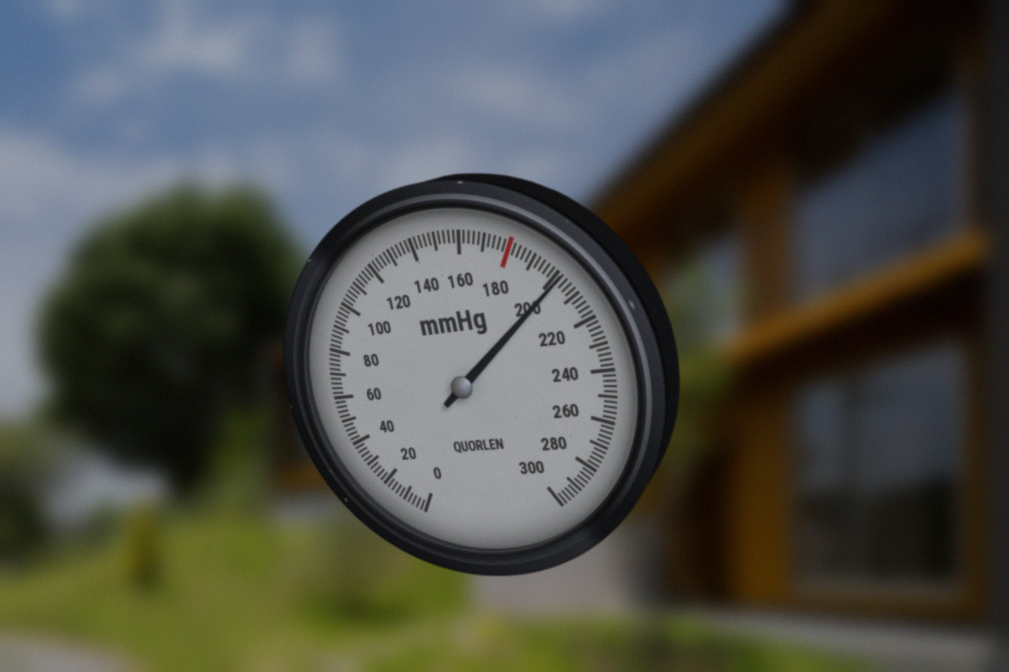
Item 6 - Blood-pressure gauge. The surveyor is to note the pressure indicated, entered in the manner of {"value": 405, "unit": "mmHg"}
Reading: {"value": 202, "unit": "mmHg"}
